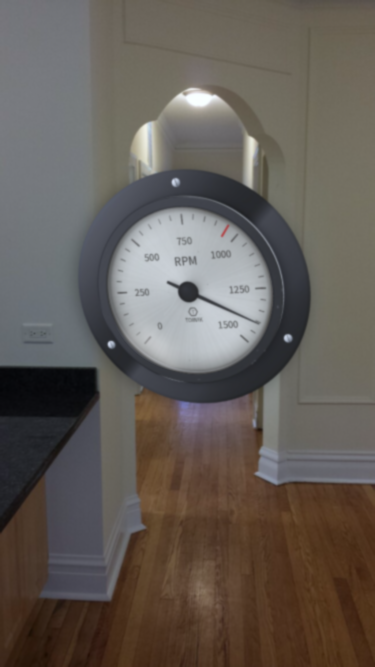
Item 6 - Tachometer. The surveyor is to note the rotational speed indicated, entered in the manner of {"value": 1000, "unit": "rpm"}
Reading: {"value": 1400, "unit": "rpm"}
